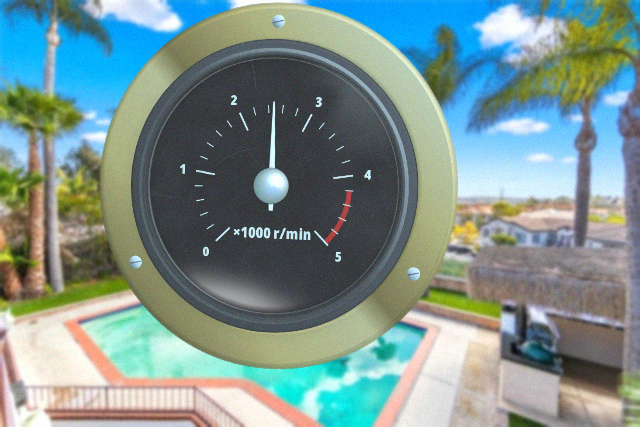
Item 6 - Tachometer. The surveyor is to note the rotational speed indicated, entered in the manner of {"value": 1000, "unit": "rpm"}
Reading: {"value": 2500, "unit": "rpm"}
